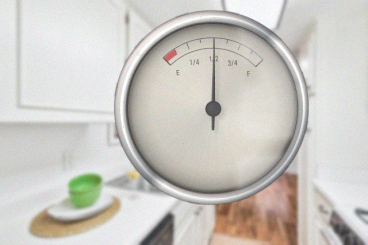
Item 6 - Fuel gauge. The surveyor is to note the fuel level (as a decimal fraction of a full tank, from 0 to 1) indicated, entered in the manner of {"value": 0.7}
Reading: {"value": 0.5}
